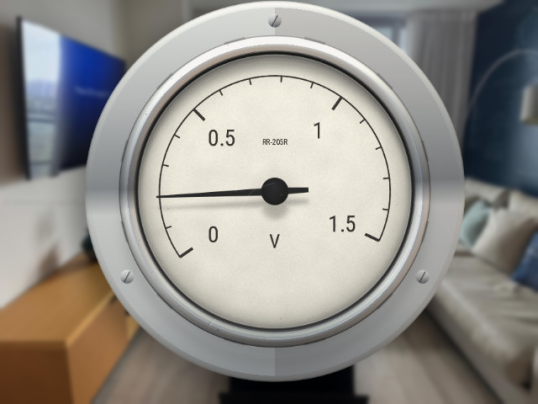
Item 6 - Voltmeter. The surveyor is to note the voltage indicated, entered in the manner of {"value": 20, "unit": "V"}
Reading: {"value": 0.2, "unit": "V"}
